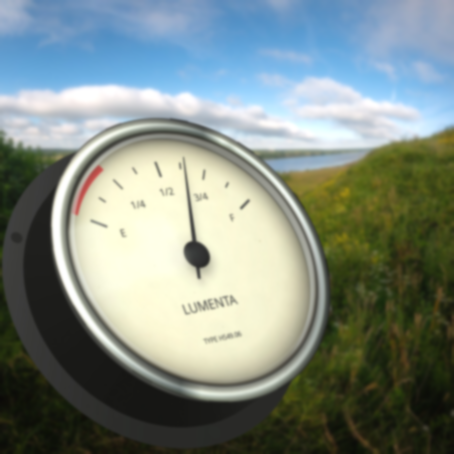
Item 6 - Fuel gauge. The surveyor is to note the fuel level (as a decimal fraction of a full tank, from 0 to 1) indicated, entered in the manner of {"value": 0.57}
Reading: {"value": 0.625}
